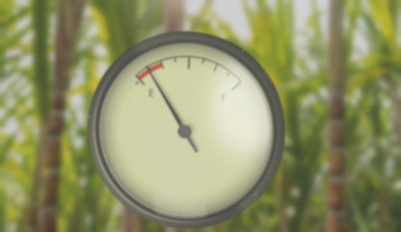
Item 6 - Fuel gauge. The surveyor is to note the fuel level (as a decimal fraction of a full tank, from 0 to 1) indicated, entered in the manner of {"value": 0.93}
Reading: {"value": 0.125}
